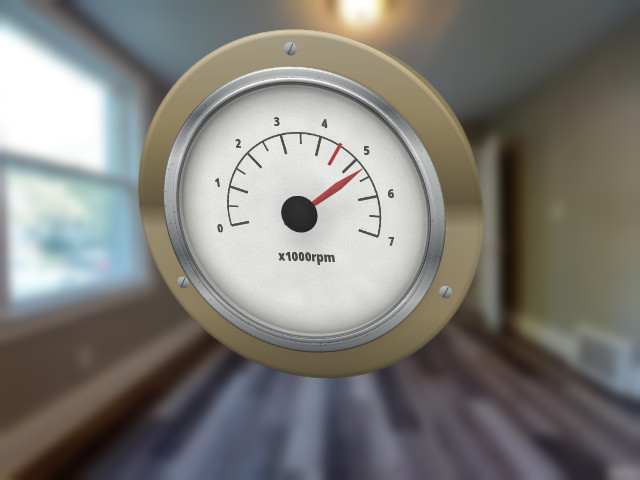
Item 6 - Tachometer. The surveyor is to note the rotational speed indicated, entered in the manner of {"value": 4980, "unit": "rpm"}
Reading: {"value": 5250, "unit": "rpm"}
